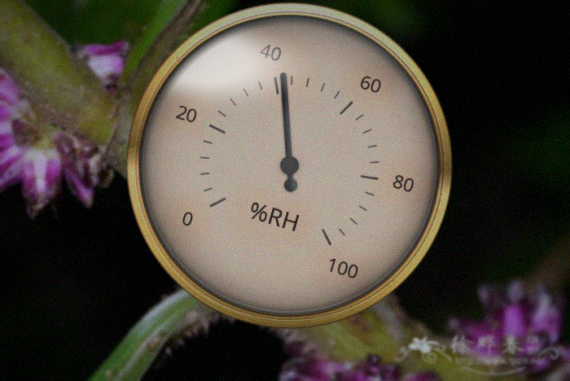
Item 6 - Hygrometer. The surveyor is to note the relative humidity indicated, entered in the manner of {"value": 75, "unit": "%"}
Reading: {"value": 42, "unit": "%"}
